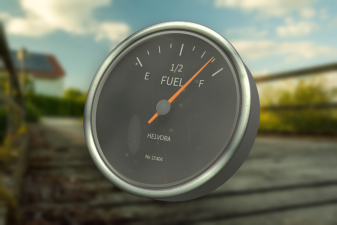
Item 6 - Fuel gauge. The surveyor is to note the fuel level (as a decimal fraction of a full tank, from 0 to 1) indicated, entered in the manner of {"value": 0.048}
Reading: {"value": 0.875}
